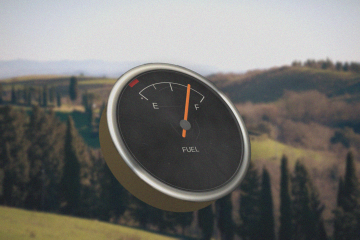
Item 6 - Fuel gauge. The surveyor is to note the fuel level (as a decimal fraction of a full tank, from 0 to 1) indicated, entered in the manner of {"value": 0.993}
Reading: {"value": 0.75}
